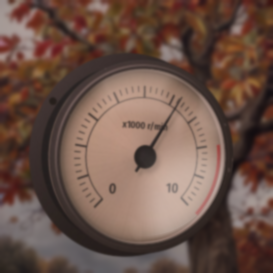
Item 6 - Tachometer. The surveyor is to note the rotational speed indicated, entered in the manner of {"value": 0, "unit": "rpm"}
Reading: {"value": 6200, "unit": "rpm"}
